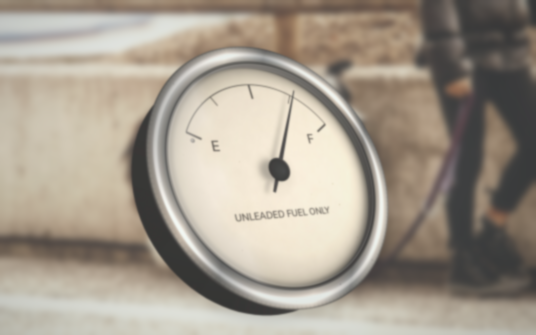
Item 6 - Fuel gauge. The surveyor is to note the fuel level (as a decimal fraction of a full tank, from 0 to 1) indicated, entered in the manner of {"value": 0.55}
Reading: {"value": 0.75}
